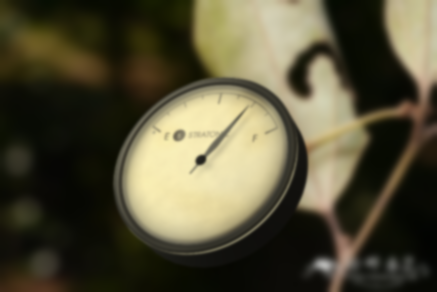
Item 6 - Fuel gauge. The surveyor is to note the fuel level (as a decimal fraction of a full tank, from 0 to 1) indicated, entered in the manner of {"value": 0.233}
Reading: {"value": 0.75}
